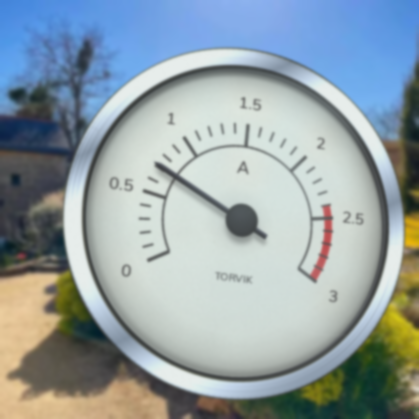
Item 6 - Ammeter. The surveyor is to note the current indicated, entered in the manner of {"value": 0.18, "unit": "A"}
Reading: {"value": 0.7, "unit": "A"}
